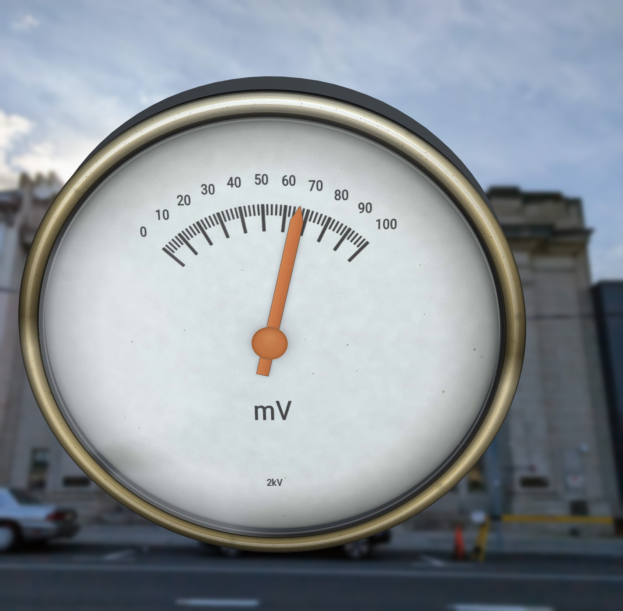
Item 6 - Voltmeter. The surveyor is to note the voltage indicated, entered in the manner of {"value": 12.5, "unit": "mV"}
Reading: {"value": 66, "unit": "mV"}
